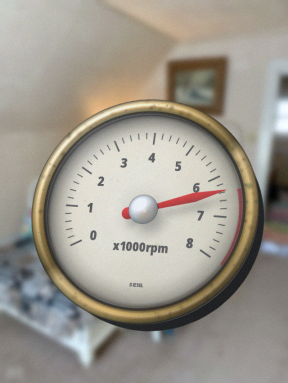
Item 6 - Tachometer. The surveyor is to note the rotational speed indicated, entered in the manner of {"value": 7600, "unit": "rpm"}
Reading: {"value": 6400, "unit": "rpm"}
